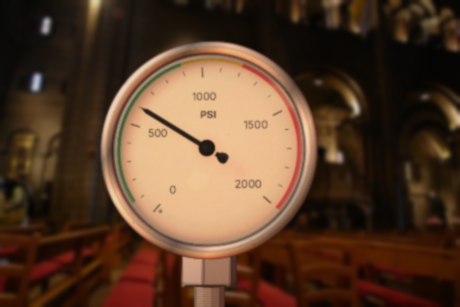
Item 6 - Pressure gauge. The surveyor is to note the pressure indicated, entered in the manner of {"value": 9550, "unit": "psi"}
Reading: {"value": 600, "unit": "psi"}
